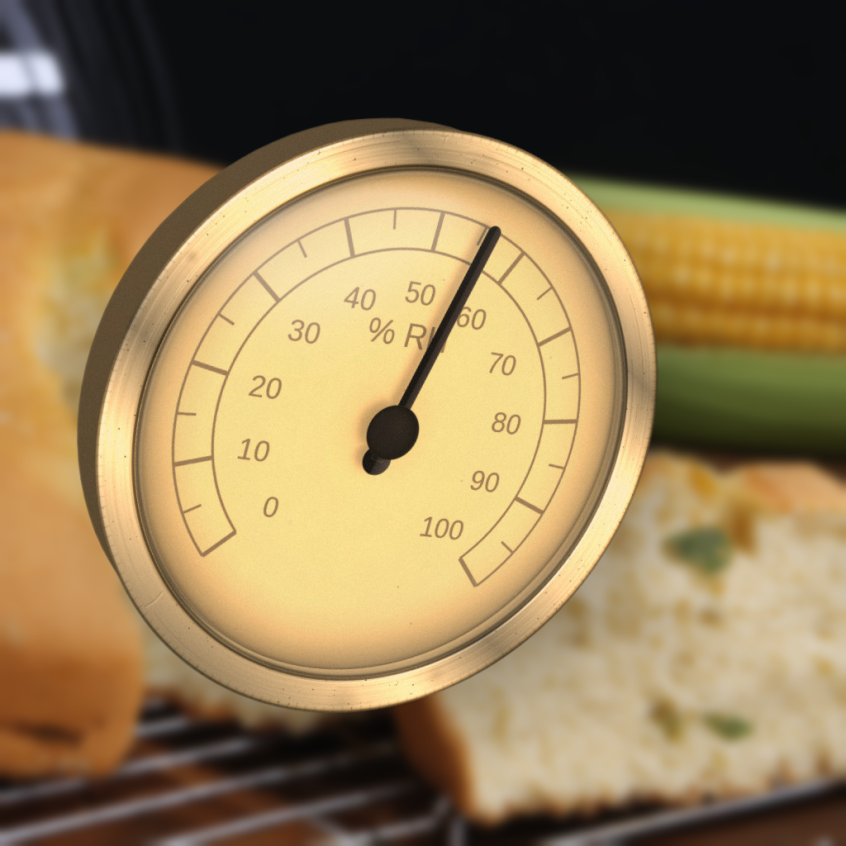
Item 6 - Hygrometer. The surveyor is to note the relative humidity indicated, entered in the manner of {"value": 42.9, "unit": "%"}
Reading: {"value": 55, "unit": "%"}
